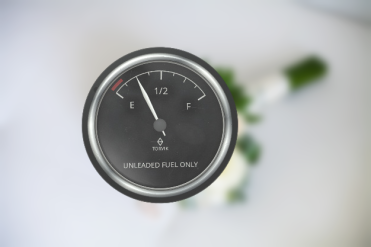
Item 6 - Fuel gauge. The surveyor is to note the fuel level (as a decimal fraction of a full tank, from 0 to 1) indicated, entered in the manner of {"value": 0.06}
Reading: {"value": 0.25}
